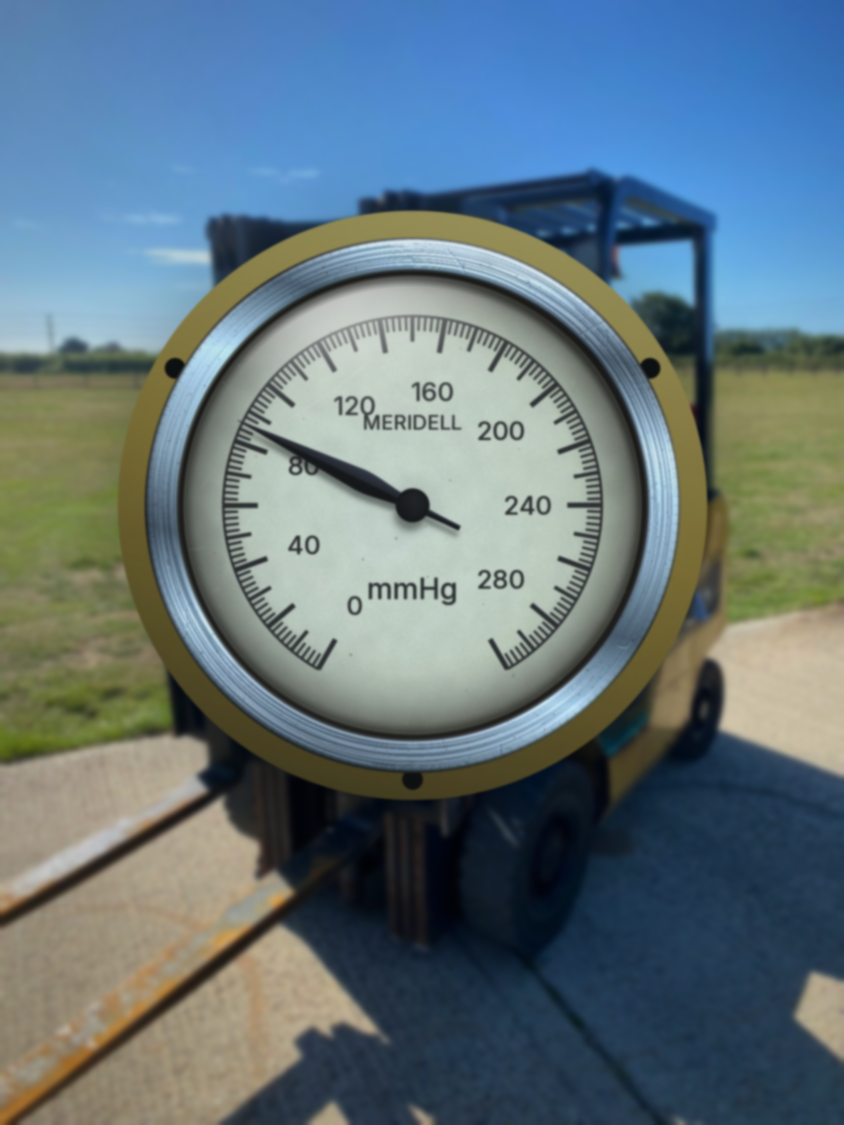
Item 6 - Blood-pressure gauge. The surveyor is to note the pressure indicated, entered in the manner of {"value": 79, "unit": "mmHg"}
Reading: {"value": 86, "unit": "mmHg"}
